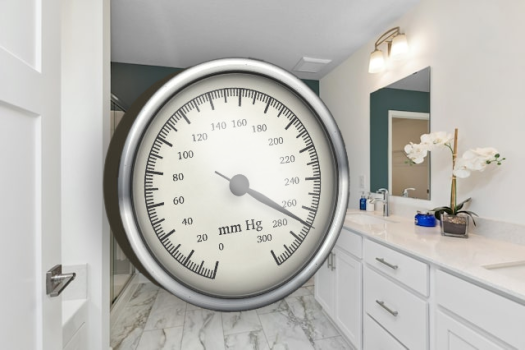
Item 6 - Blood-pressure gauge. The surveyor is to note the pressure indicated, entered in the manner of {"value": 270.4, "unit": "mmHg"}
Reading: {"value": 270, "unit": "mmHg"}
